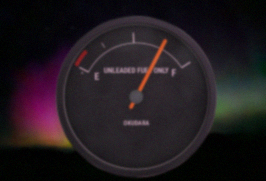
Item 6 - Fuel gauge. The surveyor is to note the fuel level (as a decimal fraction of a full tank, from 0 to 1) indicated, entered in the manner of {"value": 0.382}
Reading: {"value": 0.75}
